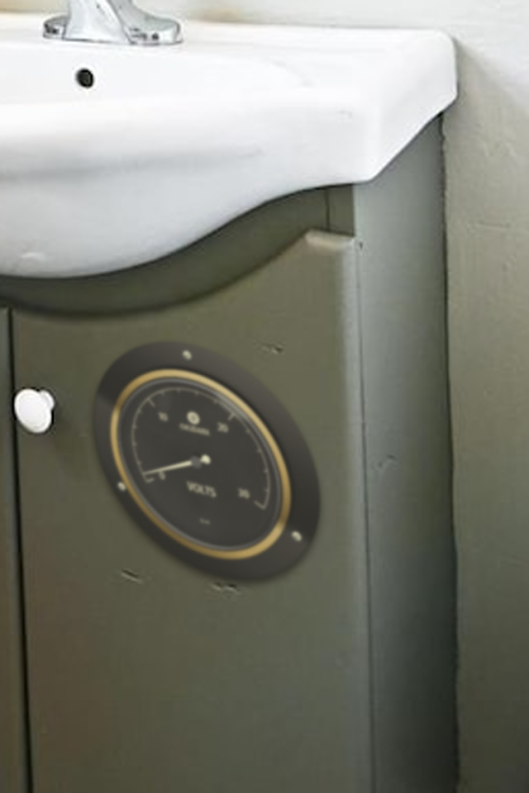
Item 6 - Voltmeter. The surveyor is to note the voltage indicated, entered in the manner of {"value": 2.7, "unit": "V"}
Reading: {"value": 1, "unit": "V"}
